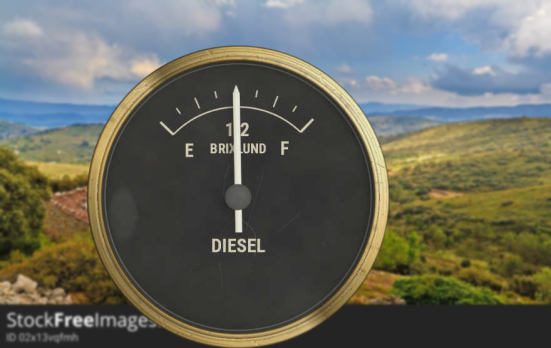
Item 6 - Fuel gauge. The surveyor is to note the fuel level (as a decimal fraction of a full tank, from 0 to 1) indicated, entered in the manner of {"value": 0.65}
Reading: {"value": 0.5}
